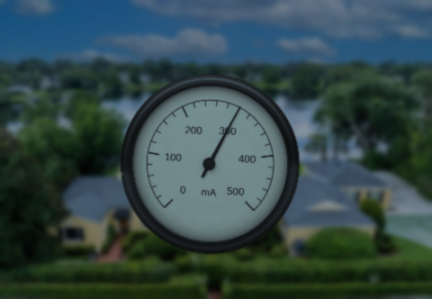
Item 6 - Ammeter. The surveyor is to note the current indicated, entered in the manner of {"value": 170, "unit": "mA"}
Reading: {"value": 300, "unit": "mA"}
